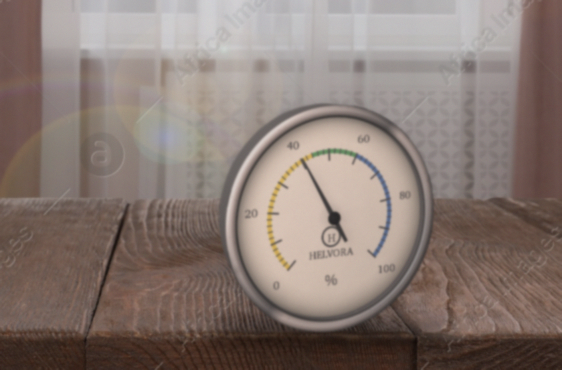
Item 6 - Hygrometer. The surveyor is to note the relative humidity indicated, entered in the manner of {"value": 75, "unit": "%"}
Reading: {"value": 40, "unit": "%"}
